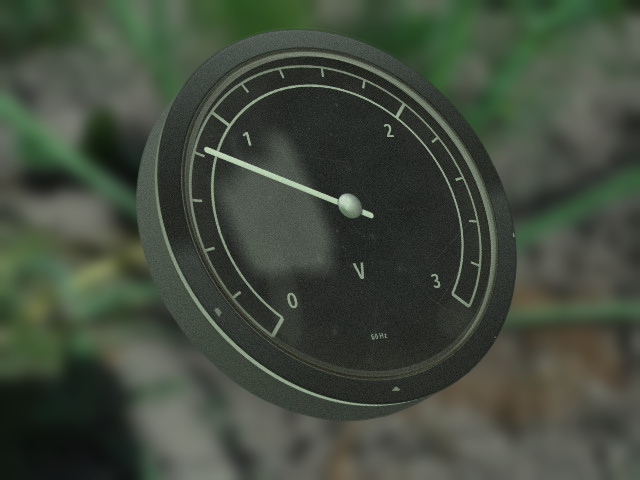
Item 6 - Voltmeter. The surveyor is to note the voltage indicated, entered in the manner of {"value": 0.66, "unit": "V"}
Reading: {"value": 0.8, "unit": "V"}
